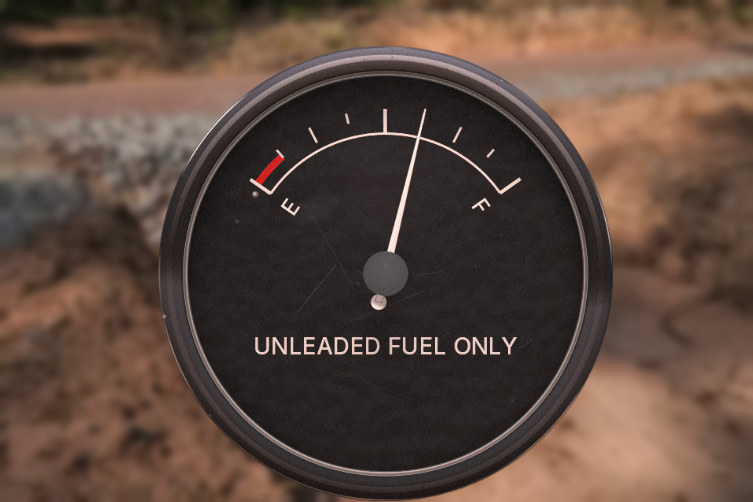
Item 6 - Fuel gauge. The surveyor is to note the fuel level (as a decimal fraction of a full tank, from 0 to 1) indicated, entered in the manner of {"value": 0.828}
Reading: {"value": 0.625}
